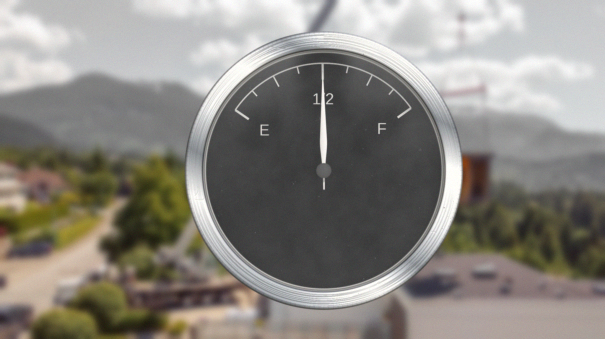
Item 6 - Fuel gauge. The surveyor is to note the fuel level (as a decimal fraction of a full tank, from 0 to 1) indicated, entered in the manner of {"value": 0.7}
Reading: {"value": 0.5}
